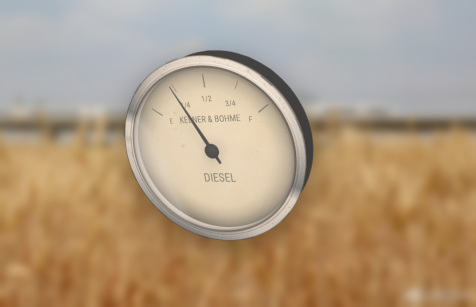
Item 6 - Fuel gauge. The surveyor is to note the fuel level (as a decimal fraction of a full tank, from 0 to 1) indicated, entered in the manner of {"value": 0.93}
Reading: {"value": 0.25}
